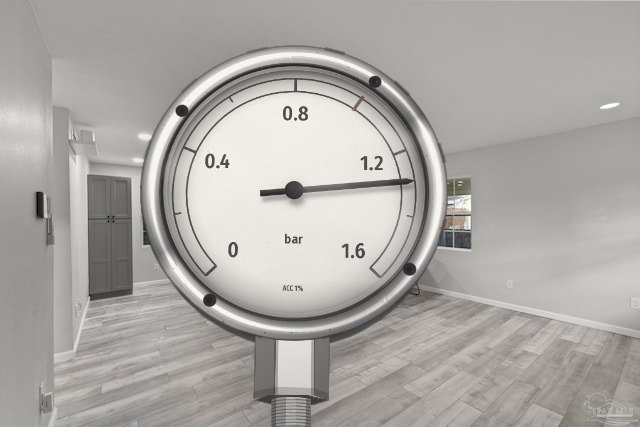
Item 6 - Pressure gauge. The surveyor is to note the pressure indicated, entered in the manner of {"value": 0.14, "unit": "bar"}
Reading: {"value": 1.3, "unit": "bar"}
